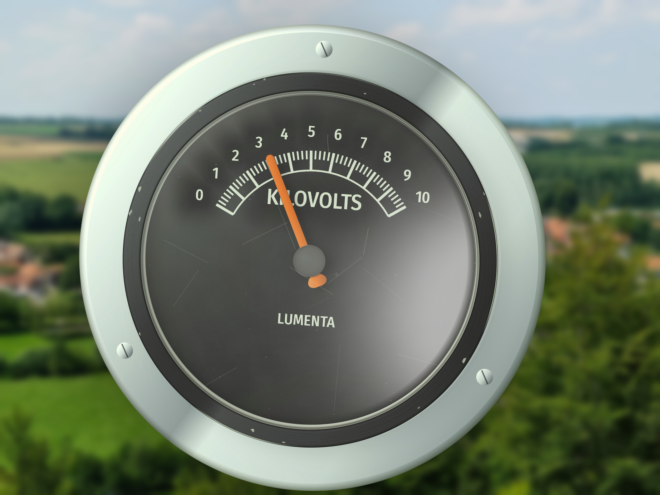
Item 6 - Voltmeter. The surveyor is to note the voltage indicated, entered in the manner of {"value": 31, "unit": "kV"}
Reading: {"value": 3.2, "unit": "kV"}
